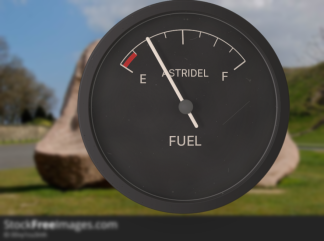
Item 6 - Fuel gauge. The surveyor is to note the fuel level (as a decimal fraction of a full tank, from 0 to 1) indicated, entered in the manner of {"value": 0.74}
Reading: {"value": 0.25}
